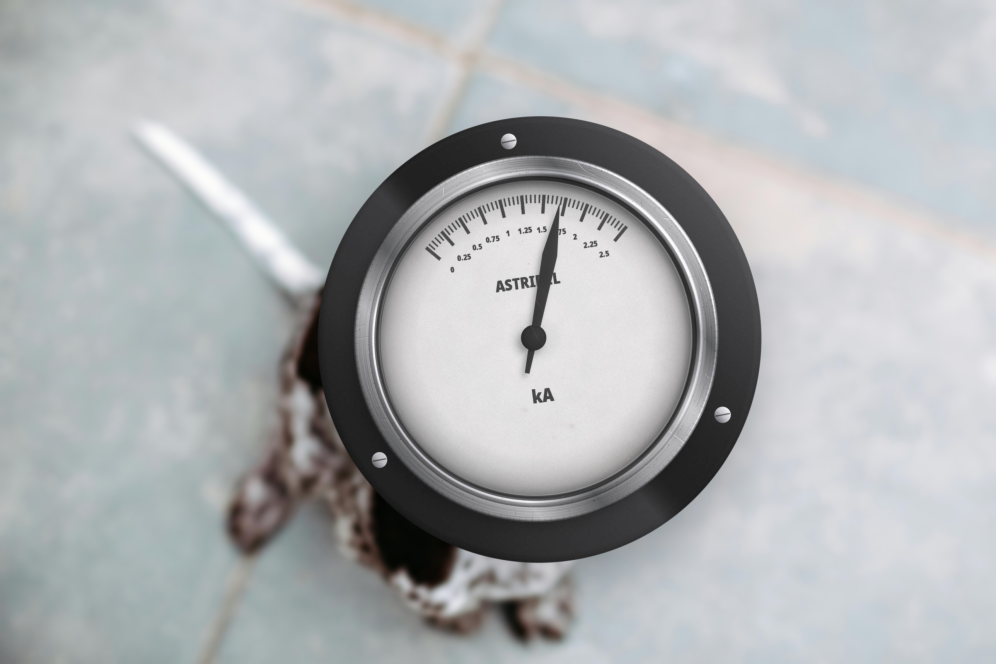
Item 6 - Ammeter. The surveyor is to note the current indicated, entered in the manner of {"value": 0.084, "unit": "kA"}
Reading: {"value": 1.7, "unit": "kA"}
